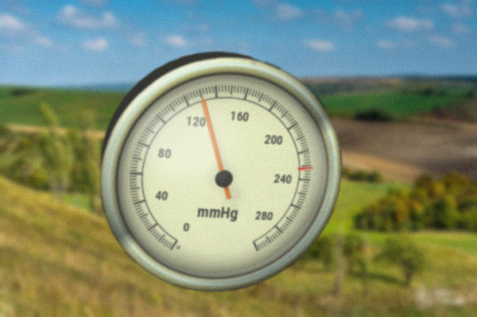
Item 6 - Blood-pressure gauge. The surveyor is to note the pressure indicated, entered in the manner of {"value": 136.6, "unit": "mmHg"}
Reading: {"value": 130, "unit": "mmHg"}
